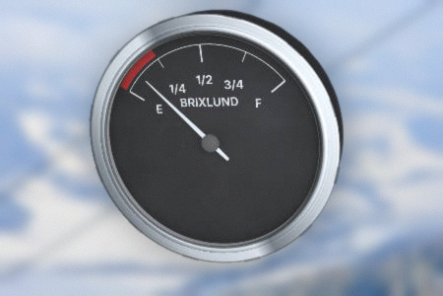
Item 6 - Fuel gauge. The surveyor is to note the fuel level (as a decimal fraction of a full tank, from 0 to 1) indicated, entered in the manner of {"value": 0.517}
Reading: {"value": 0.125}
